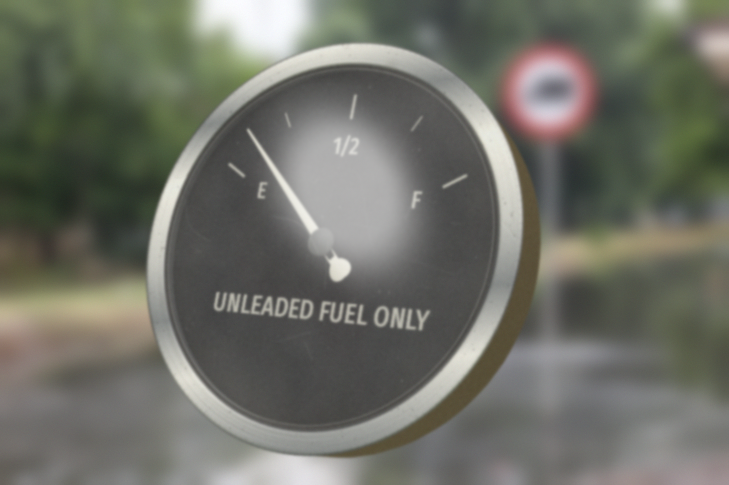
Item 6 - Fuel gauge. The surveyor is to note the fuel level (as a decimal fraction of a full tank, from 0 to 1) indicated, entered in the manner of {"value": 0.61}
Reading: {"value": 0.125}
